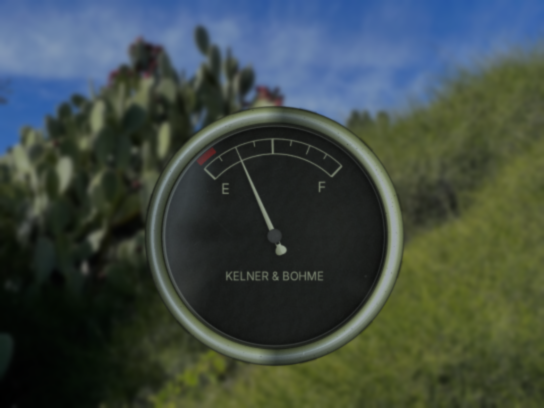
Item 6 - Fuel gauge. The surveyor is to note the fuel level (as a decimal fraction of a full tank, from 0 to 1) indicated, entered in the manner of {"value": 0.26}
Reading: {"value": 0.25}
